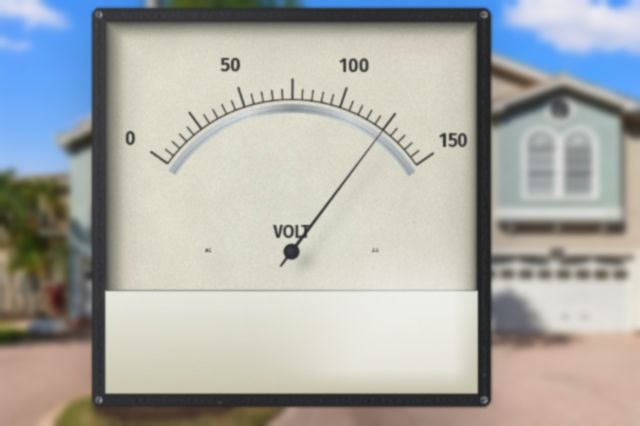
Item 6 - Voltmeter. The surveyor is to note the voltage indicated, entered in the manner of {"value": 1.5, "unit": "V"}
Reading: {"value": 125, "unit": "V"}
